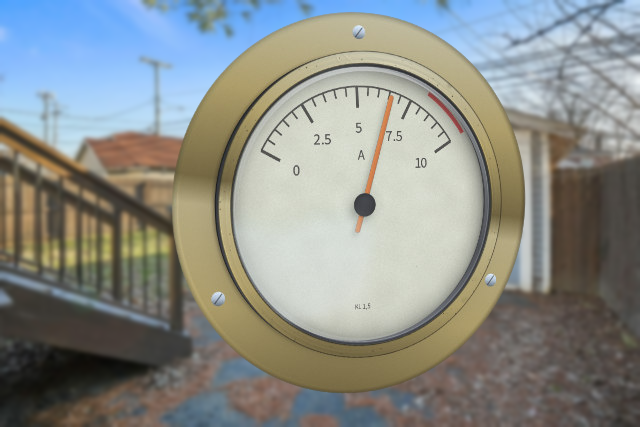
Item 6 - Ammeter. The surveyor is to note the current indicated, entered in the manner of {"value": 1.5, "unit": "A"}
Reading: {"value": 6.5, "unit": "A"}
